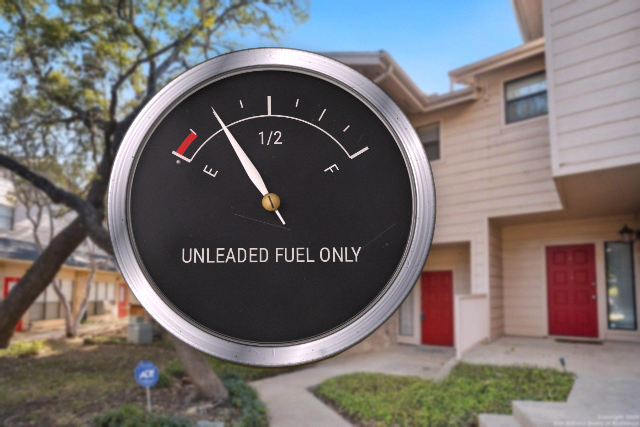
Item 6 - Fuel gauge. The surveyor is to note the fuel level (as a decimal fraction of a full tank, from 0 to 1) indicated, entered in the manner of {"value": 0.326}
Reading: {"value": 0.25}
